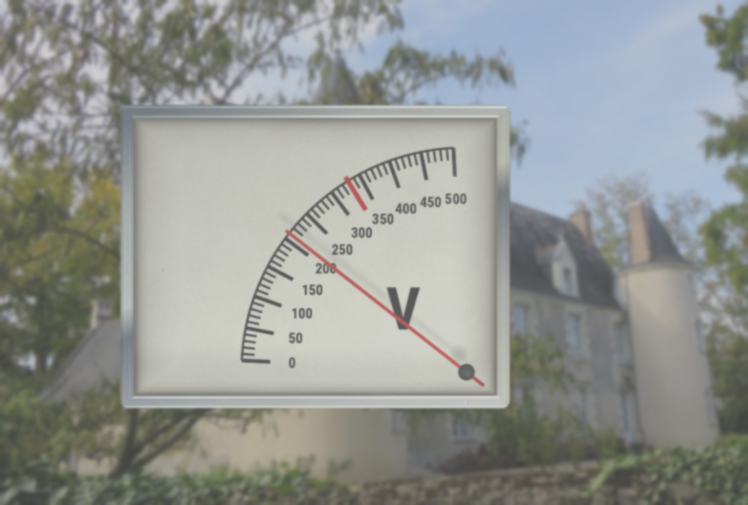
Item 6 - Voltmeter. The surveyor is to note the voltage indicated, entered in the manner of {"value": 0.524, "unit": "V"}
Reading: {"value": 210, "unit": "V"}
